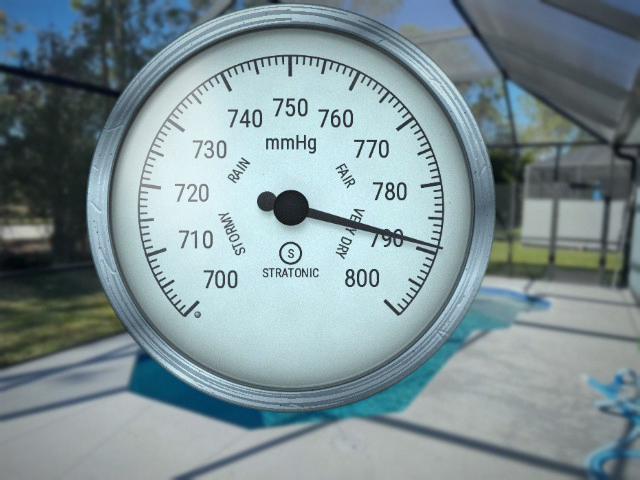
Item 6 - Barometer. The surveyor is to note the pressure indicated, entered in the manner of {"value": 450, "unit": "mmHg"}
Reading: {"value": 789, "unit": "mmHg"}
